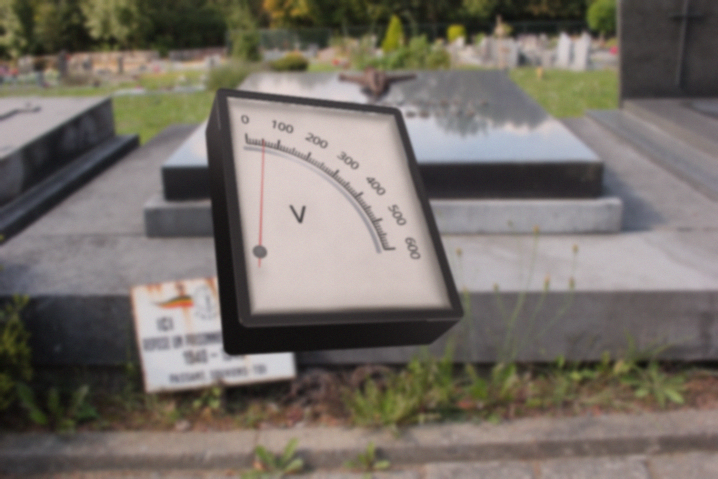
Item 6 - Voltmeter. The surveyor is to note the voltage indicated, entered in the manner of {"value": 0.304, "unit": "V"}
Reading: {"value": 50, "unit": "V"}
